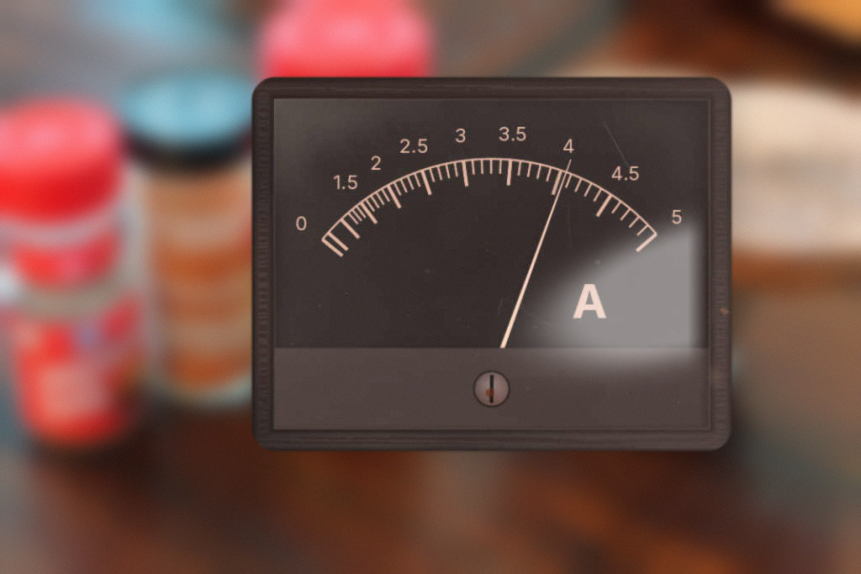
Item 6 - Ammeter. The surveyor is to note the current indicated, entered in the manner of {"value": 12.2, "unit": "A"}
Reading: {"value": 4.05, "unit": "A"}
